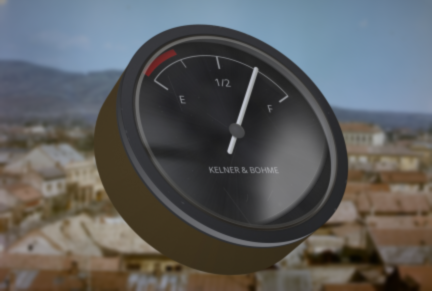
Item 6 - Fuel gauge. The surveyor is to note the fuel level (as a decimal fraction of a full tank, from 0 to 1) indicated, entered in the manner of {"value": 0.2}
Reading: {"value": 0.75}
